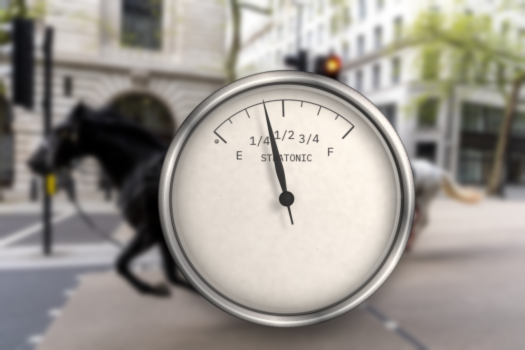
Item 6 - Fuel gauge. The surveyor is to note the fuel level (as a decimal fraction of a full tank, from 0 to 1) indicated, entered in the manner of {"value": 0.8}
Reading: {"value": 0.375}
